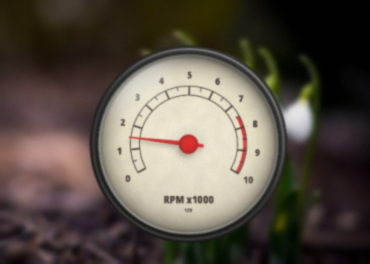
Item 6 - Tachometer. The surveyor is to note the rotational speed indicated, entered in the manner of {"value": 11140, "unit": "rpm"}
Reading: {"value": 1500, "unit": "rpm"}
